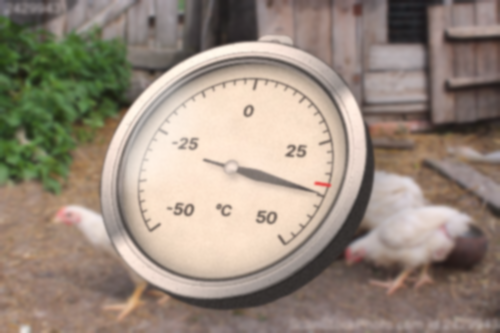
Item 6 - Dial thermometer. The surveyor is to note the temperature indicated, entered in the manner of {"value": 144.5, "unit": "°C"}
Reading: {"value": 37.5, "unit": "°C"}
